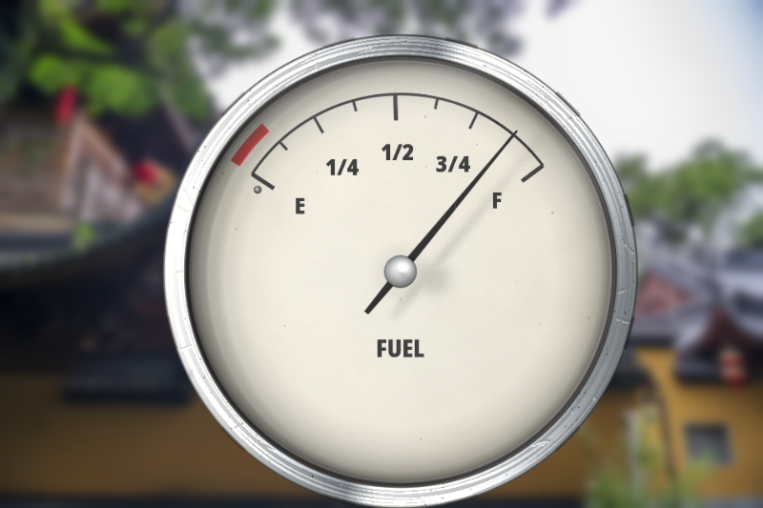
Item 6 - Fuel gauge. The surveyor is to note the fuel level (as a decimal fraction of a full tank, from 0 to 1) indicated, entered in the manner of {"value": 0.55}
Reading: {"value": 0.875}
